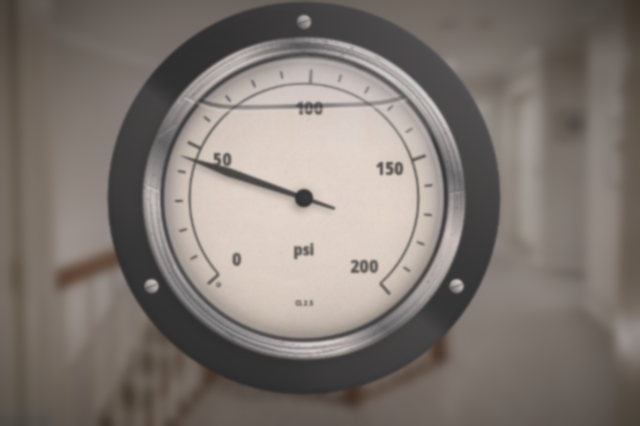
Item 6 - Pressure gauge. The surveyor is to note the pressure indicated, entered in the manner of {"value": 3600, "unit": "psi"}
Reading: {"value": 45, "unit": "psi"}
